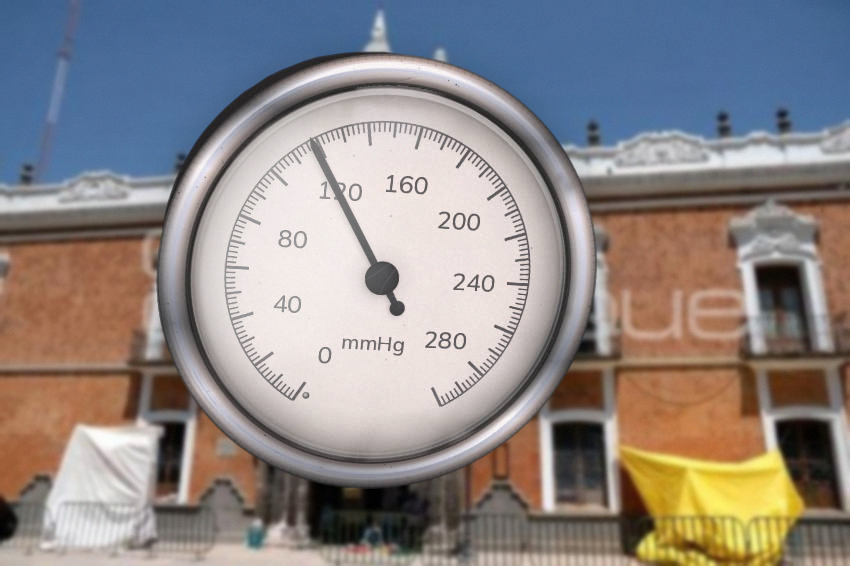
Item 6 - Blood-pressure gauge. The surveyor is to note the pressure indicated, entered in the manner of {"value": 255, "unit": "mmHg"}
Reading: {"value": 118, "unit": "mmHg"}
